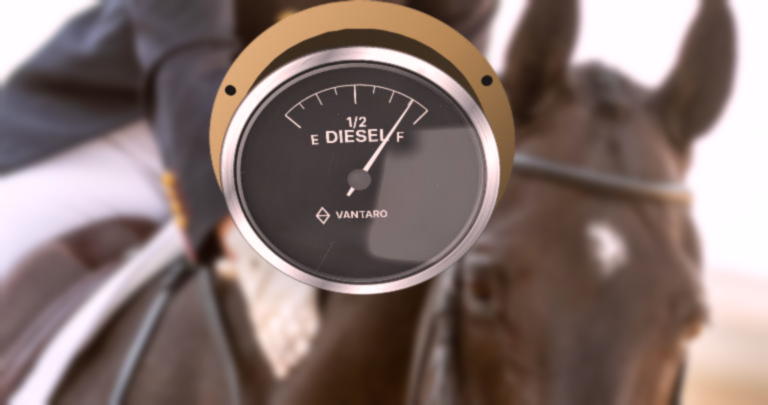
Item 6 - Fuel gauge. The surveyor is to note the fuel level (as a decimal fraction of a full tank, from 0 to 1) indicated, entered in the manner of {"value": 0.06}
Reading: {"value": 0.875}
